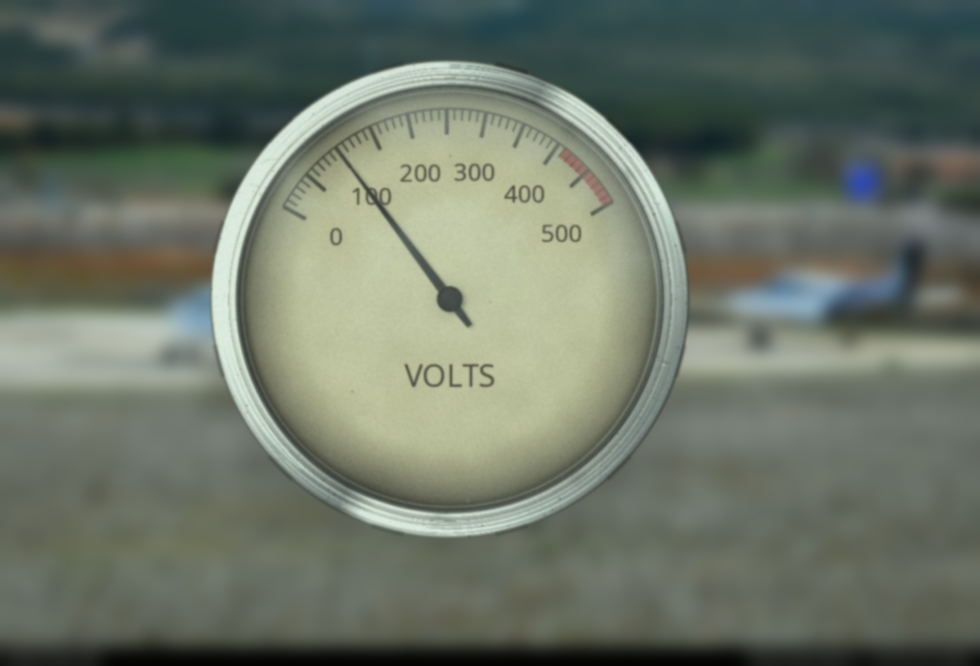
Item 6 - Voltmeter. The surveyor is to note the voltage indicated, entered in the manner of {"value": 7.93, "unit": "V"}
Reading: {"value": 100, "unit": "V"}
